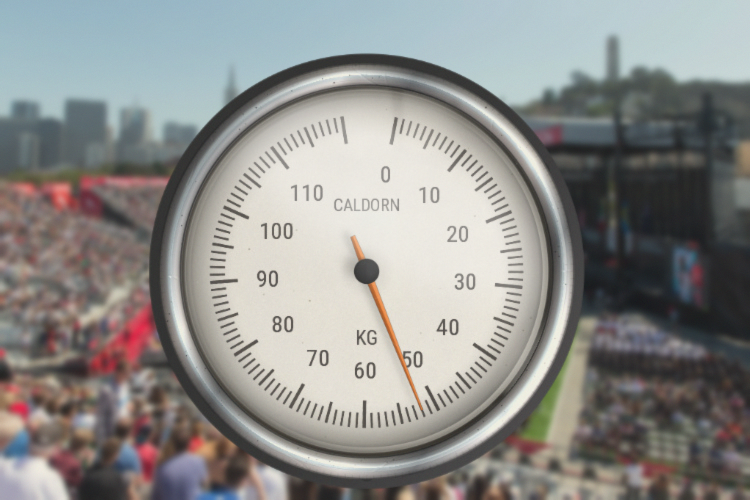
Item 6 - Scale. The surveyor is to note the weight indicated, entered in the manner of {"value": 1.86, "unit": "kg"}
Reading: {"value": 52, "unit": "kg"}
